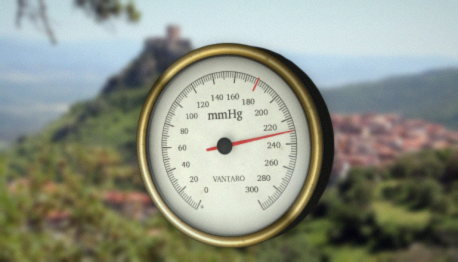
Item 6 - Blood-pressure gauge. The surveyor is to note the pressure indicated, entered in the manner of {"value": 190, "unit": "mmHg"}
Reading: {"value": 230, "unit": "mmHg"}
